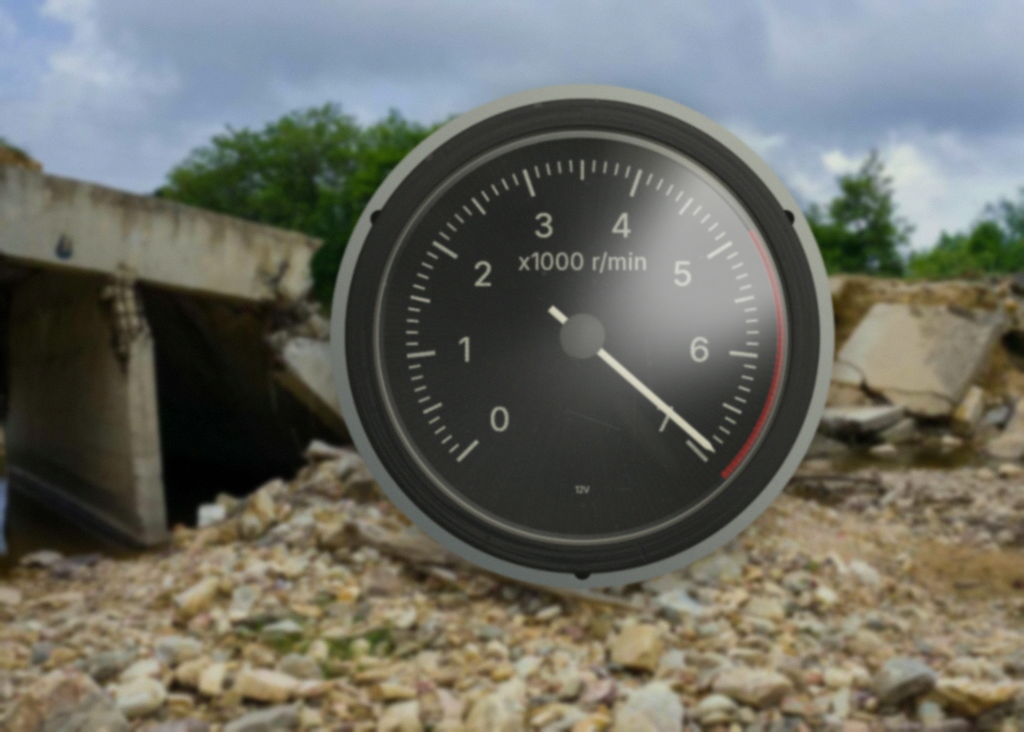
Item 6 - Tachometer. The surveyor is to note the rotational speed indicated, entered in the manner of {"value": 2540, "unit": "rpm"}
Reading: {"value": 6900, "unit": "rpm"}
